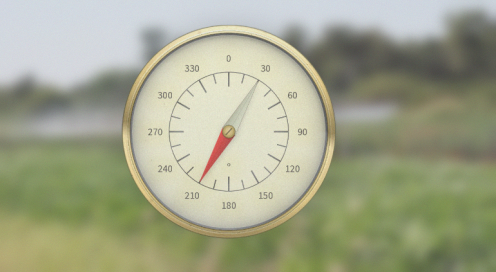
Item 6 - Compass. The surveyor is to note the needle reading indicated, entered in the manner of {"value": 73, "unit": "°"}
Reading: {"value": 210, "unit": "°"}
